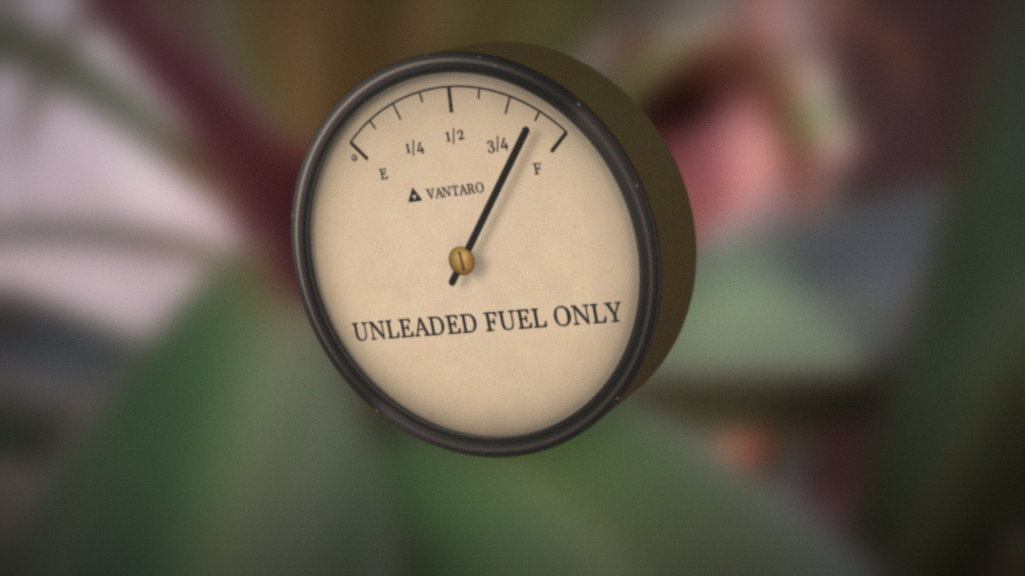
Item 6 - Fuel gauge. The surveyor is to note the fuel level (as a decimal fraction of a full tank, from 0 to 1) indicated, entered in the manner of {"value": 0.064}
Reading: {"value": 0.875}
